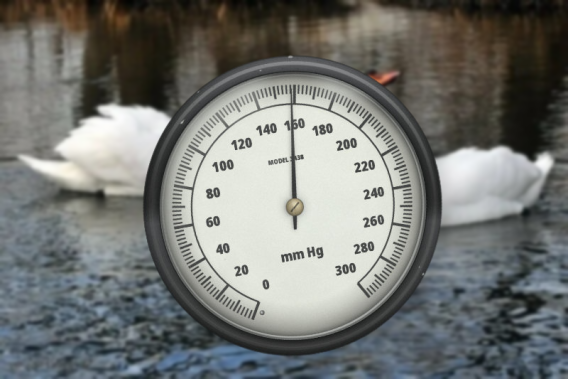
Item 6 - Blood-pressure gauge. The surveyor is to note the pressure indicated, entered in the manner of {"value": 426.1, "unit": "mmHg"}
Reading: {"value": 158, "unit": "mmHg"}
